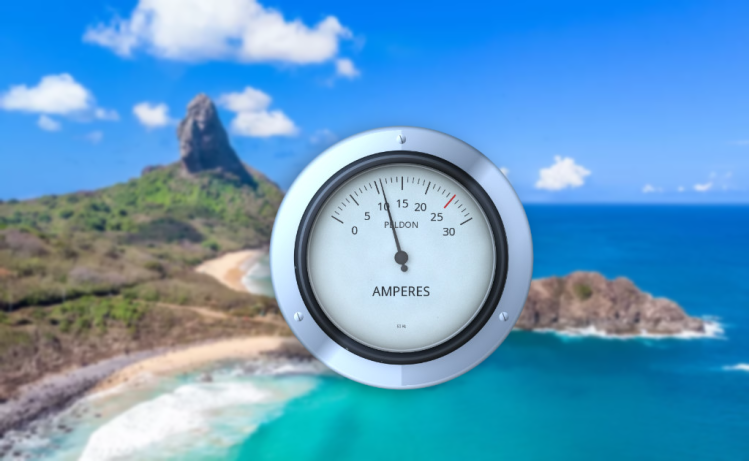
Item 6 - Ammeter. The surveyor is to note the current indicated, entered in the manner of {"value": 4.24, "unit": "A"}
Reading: {"value": 11, "unit": "A"}
